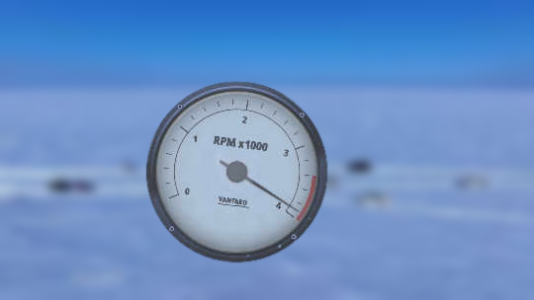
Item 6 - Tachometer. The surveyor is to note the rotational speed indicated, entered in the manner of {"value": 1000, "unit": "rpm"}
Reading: {"value": 3900, "unit": "rpm"}
